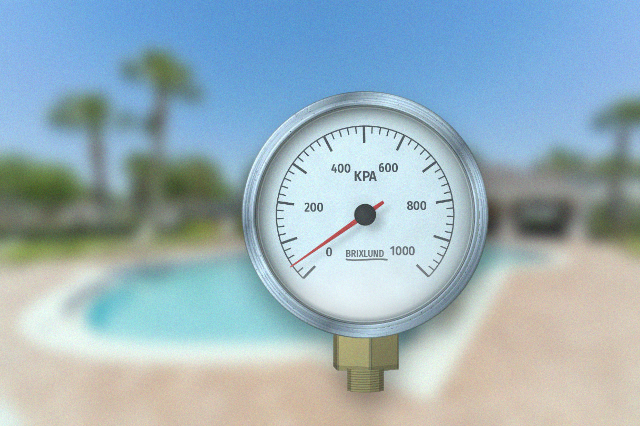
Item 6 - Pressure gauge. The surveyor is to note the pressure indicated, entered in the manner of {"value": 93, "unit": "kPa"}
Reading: {"value": 40, "unit": "kPa"}
